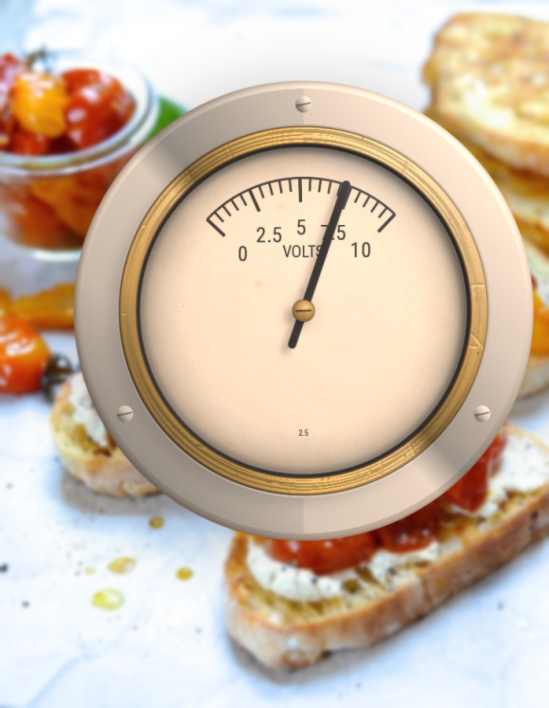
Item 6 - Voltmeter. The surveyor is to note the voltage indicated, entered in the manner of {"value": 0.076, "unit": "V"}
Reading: {"value": 7.25, "unit": "V"}
